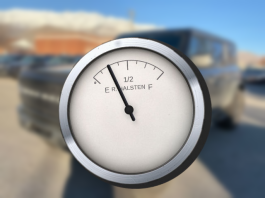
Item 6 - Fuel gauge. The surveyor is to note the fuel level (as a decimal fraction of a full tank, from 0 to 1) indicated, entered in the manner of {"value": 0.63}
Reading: {"value": 0.25}
